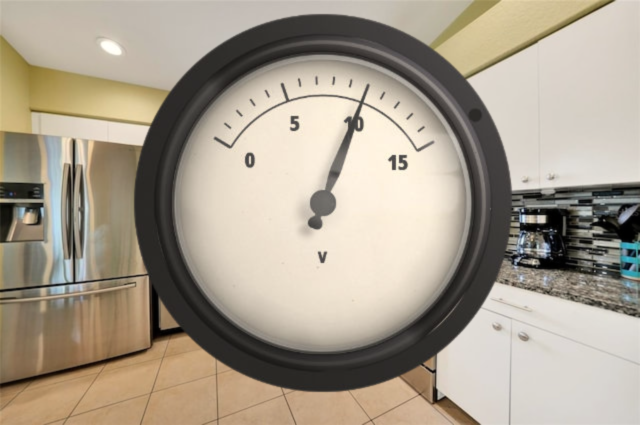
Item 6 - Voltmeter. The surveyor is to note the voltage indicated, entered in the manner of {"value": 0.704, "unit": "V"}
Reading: {"value": 10, "unit": "V"}
